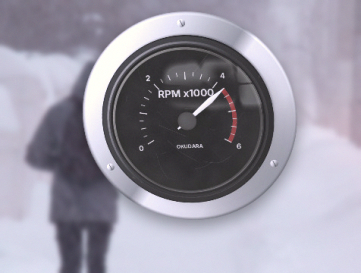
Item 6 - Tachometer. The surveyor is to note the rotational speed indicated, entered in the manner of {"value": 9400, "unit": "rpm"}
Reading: {"value": 4250, "unit": "rpm"}
